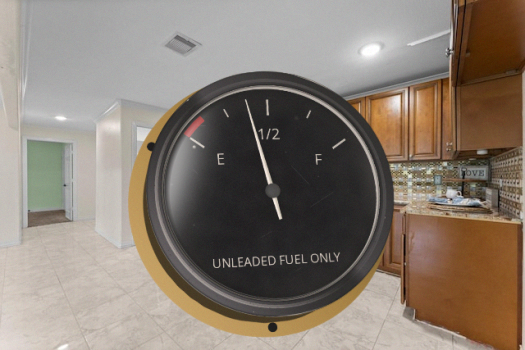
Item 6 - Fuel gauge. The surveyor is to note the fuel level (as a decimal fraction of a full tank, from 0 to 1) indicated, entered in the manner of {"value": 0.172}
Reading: {"value": 0.375}
